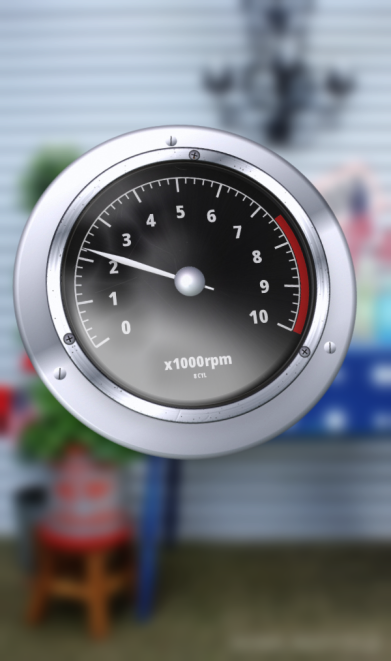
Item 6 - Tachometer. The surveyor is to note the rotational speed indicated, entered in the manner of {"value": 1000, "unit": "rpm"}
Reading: {"value": 2200, "unit": "rpm"}
